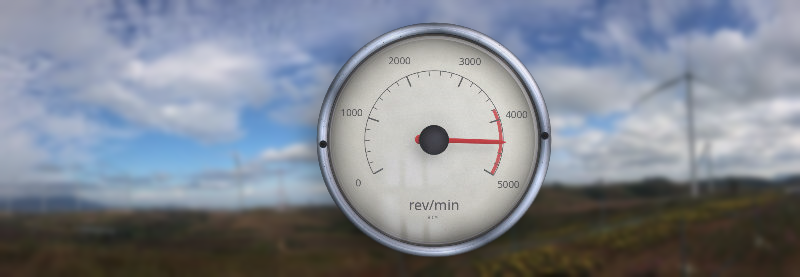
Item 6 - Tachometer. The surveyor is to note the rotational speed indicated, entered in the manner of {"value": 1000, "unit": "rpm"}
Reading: {"value": 4400, "unit": "rpm"}
